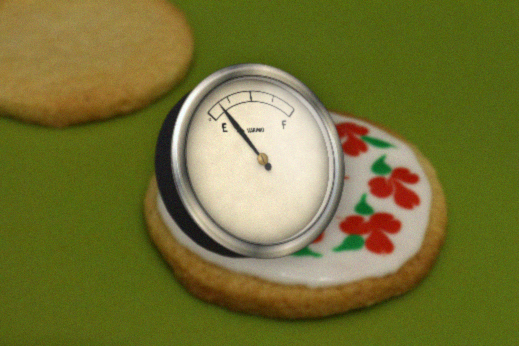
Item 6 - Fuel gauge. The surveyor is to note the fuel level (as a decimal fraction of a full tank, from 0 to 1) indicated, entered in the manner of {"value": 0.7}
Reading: {"value": 0.125}
